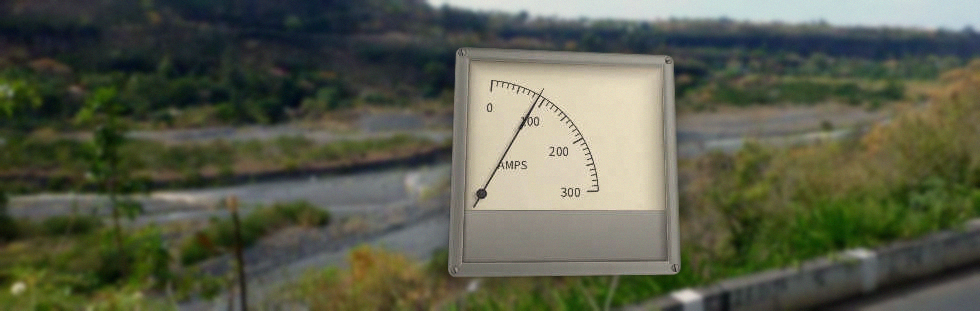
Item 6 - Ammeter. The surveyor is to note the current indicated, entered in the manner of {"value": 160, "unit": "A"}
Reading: {"value": 90, "unit": "A"}
